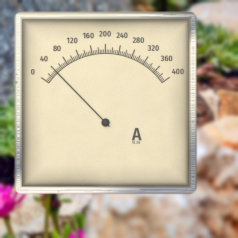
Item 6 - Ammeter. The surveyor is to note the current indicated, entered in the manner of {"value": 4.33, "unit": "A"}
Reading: {"value": 40, "unit": "A"}
